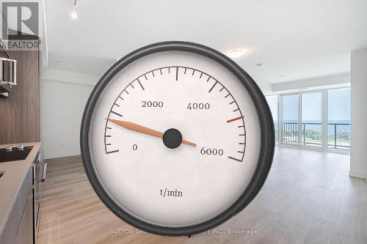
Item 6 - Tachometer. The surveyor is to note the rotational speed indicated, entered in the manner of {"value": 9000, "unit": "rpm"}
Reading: {"value": 800, "unit": "rpm"}
